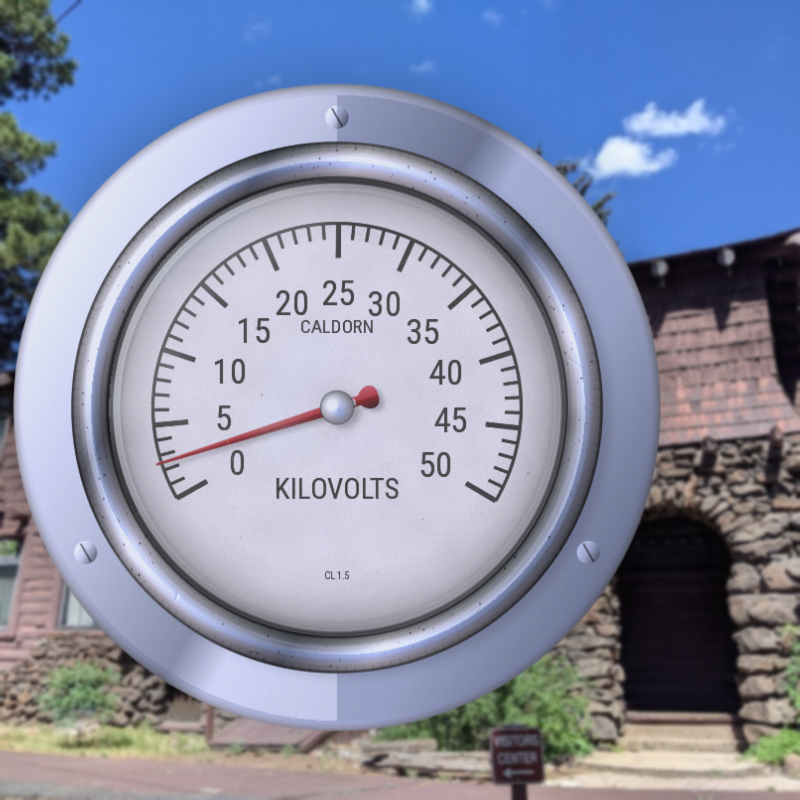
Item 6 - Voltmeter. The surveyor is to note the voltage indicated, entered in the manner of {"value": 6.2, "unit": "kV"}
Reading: {"value": 2.5, "unit": "kV"}
